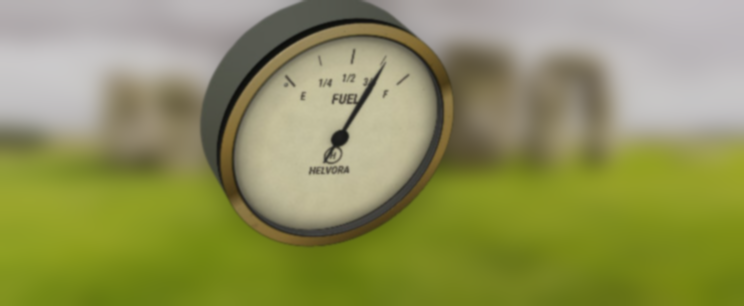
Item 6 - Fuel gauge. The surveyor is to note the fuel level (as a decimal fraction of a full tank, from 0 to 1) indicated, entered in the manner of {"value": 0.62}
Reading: {"value": 0.75}
